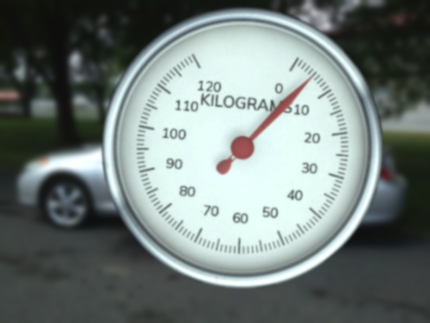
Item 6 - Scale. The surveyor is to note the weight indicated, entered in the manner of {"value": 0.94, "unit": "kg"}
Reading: {"value": 5, "unit": "kg"}
